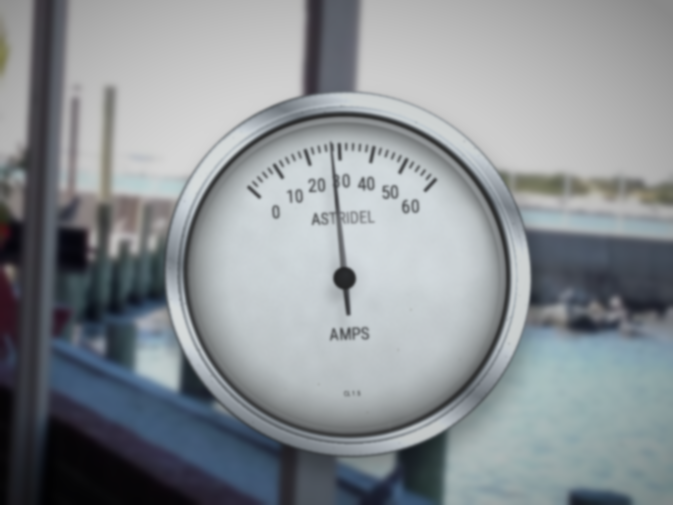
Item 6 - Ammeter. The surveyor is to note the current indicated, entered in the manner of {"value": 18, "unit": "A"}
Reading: {"value": 28, "unit": "A"}
